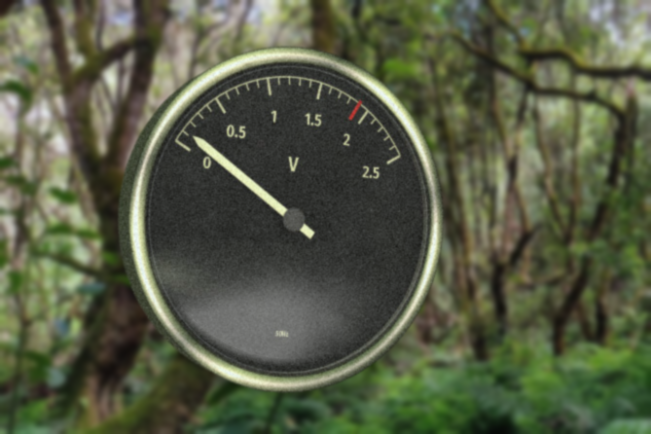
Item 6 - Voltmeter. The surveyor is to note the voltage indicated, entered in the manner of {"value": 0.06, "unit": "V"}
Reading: {"value": 0.1, "unit": "V"}
